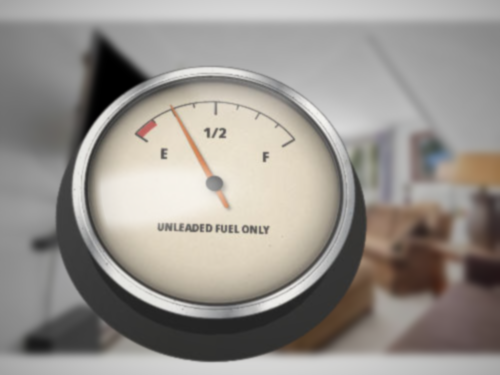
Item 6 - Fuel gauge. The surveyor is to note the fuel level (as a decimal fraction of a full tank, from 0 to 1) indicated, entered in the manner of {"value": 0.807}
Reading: {"value": 0.25}
